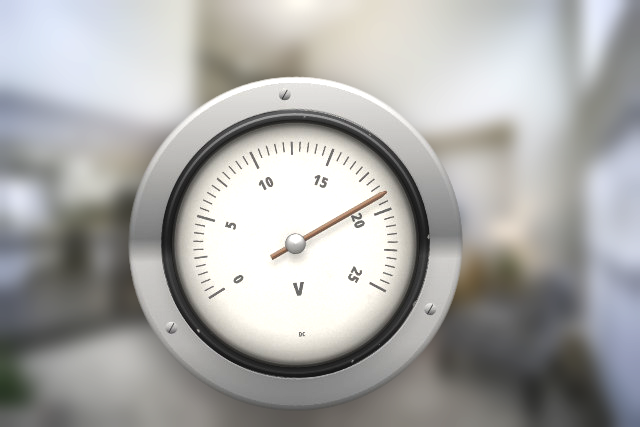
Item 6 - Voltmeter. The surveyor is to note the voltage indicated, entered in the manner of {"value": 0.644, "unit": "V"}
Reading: {"value": 19, "unit": "V"}
